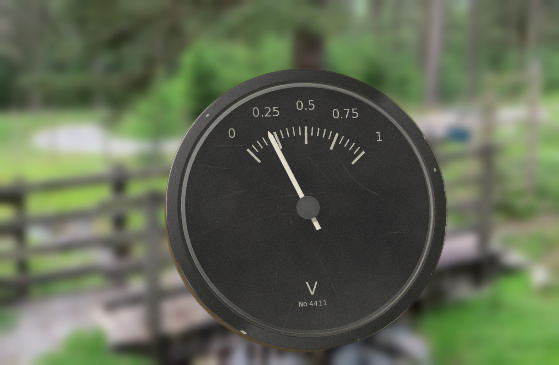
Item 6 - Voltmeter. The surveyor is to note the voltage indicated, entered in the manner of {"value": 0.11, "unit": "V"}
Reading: {"value": 0.2, "unit": "V"}
